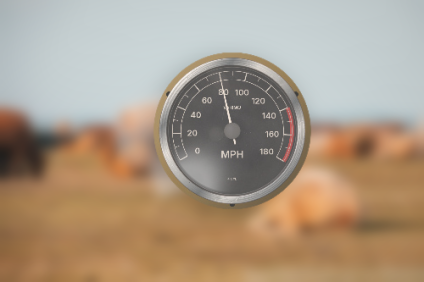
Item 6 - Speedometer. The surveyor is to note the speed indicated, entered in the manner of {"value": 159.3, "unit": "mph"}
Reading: {"value": 80, "unit": "mph"}
